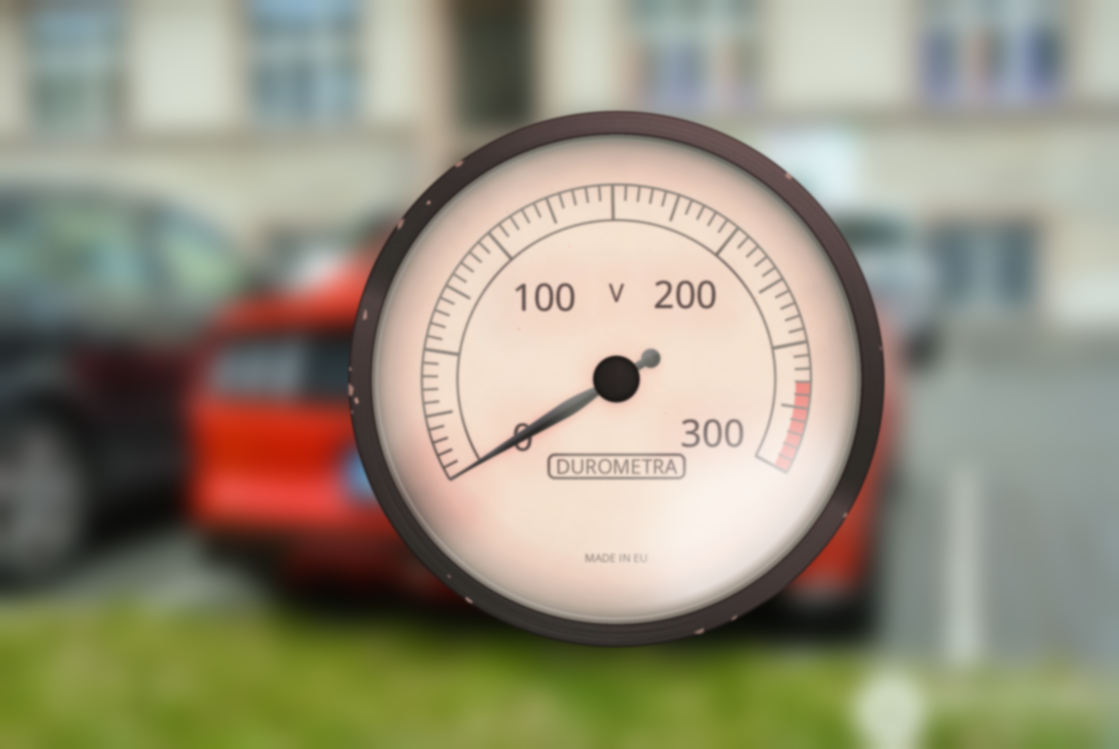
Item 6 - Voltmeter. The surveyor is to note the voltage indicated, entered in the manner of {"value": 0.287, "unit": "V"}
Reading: {"value": 0, "unit": "V"}
